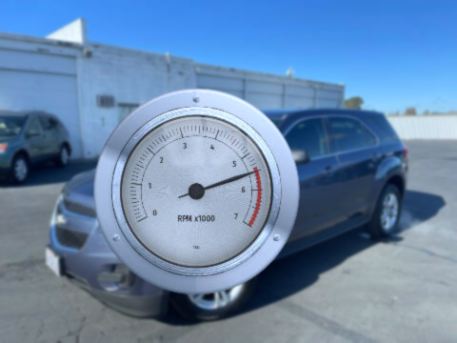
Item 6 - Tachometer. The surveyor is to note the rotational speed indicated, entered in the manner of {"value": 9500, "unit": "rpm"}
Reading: {"value": 5500, "unit": "rpm"}
